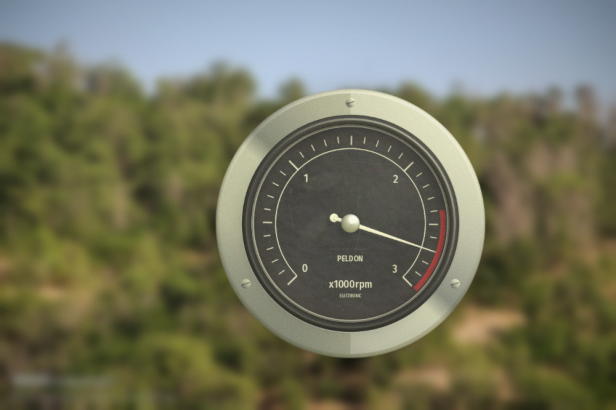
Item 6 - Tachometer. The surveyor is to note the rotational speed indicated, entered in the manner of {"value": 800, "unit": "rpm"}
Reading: {"value": 2700, "unit": "rpm"}
